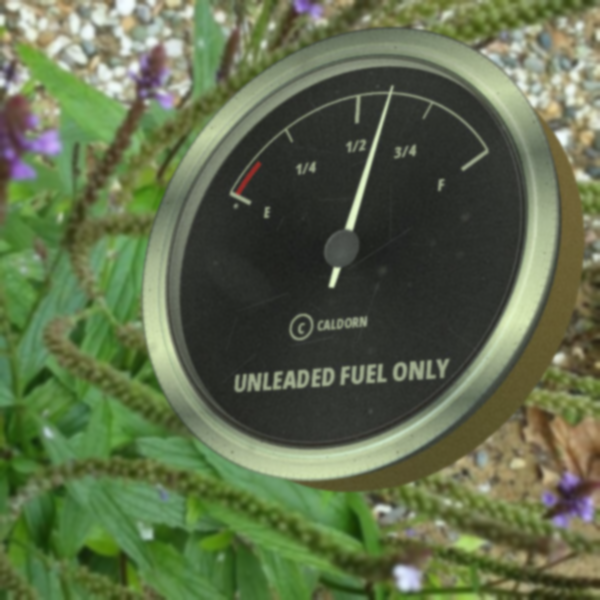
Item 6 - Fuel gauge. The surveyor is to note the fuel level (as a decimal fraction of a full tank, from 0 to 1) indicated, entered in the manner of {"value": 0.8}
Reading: {"value": 0.625}
